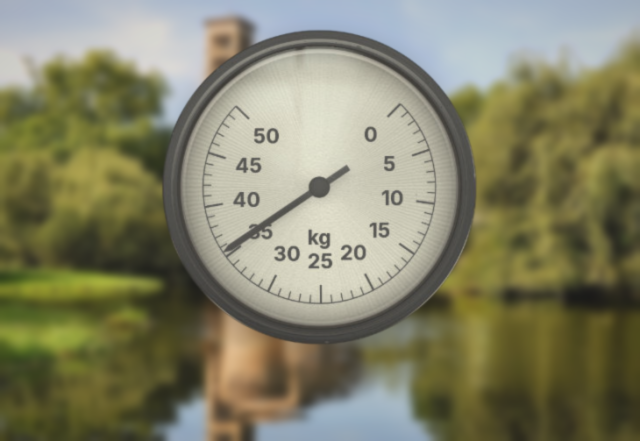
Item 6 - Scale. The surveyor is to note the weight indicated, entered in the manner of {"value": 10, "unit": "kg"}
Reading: {"value": 35.5, "unit": "kg"}
